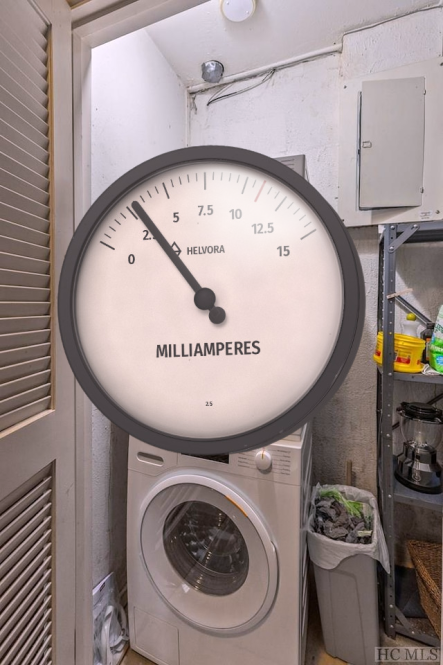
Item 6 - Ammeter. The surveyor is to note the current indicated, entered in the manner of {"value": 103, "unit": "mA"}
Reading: {"value": 3, "unit": "mA"}
